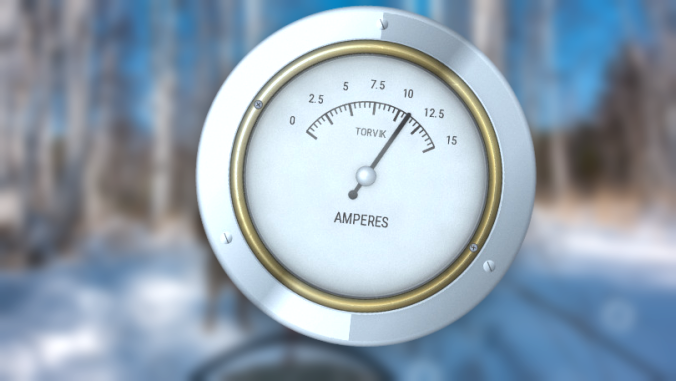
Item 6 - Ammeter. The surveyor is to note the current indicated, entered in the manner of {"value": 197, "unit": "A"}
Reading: {"value": 11, "unit": "A"}
